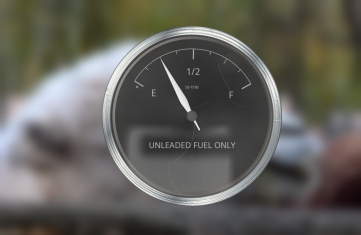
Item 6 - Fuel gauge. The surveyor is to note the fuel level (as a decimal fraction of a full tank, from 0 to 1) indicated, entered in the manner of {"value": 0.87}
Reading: {"value": 0.25}
